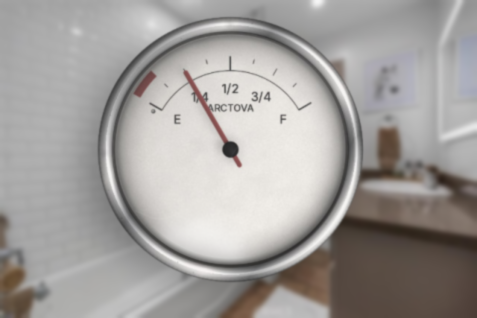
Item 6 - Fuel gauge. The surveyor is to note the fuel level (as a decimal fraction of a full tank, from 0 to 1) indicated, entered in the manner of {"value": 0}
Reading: {"value": 0.25}
